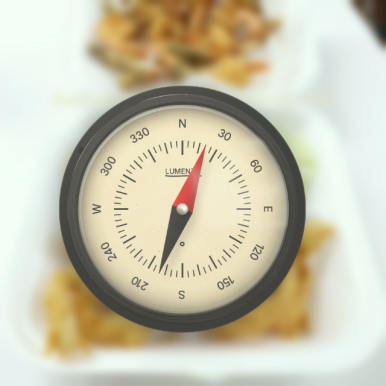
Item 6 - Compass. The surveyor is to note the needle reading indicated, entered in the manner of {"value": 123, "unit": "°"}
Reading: {"value": 20, "unit": "°"}
